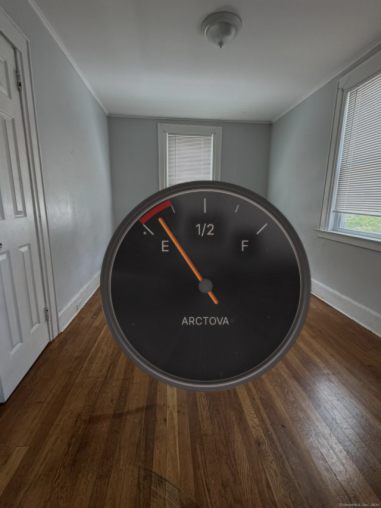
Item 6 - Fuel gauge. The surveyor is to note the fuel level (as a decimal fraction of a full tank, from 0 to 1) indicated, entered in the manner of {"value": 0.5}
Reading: {"value": 0.125}
